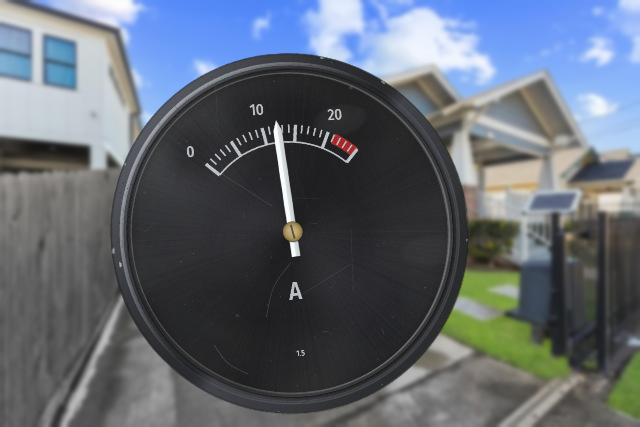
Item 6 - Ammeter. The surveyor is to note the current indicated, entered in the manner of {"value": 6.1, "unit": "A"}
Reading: {"value": 12, "unit": "A"}
